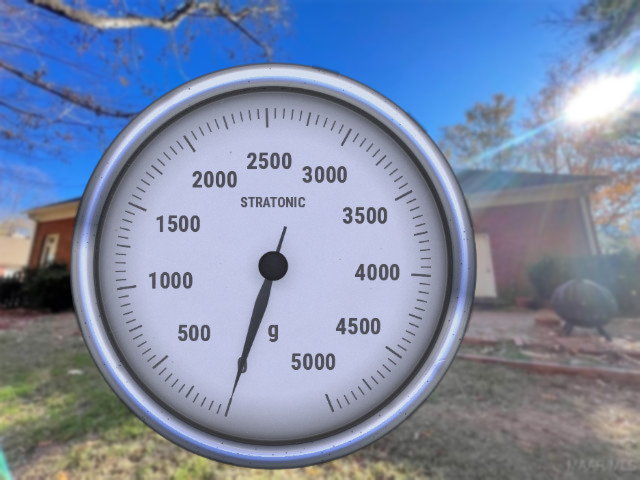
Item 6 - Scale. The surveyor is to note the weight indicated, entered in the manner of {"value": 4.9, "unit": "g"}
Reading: {"value": 0, "unit": "g"}
